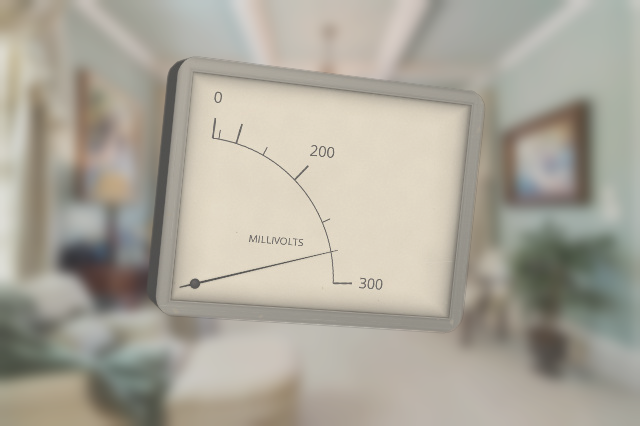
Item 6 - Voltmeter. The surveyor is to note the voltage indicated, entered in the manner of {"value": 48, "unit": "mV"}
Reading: {"value": 275, "unit": "mV"}
